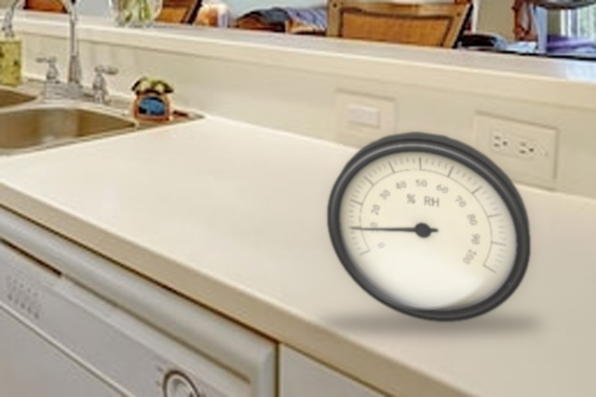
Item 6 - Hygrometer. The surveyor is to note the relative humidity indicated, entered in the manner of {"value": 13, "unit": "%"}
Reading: {"value": 10, "unit": "%"}
